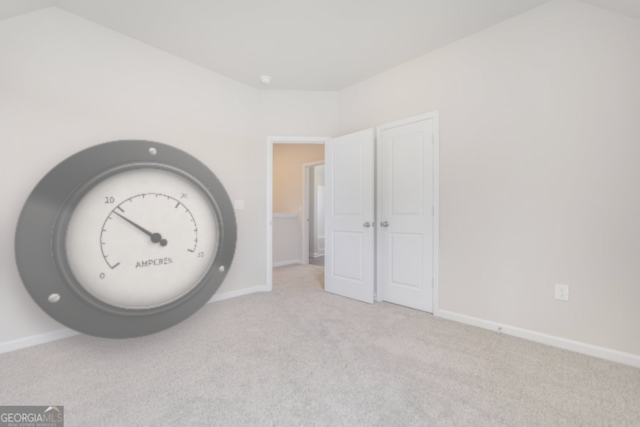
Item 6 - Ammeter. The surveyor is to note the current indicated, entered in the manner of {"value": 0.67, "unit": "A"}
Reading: {"value": 9, "unit": "A"}
